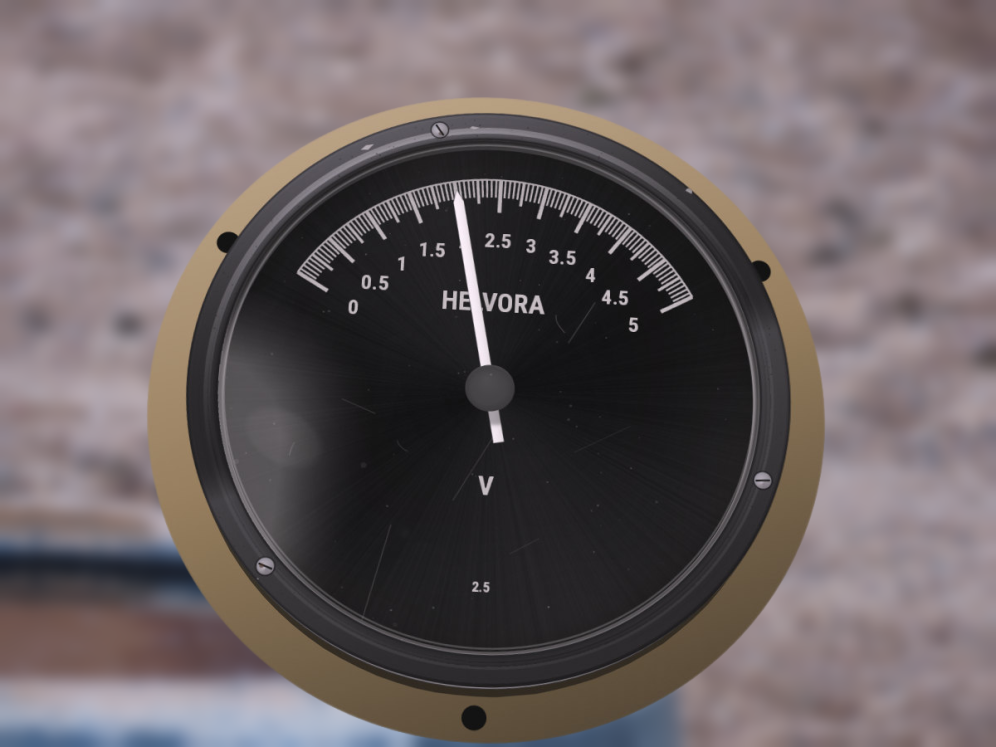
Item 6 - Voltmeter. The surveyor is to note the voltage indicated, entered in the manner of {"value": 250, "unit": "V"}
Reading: {"value": 2, "unit": "V"}
